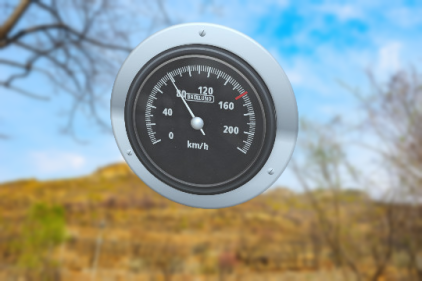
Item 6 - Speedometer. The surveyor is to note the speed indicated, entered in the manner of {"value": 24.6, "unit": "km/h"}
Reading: {"value": 80, "unit": "km/h"}
